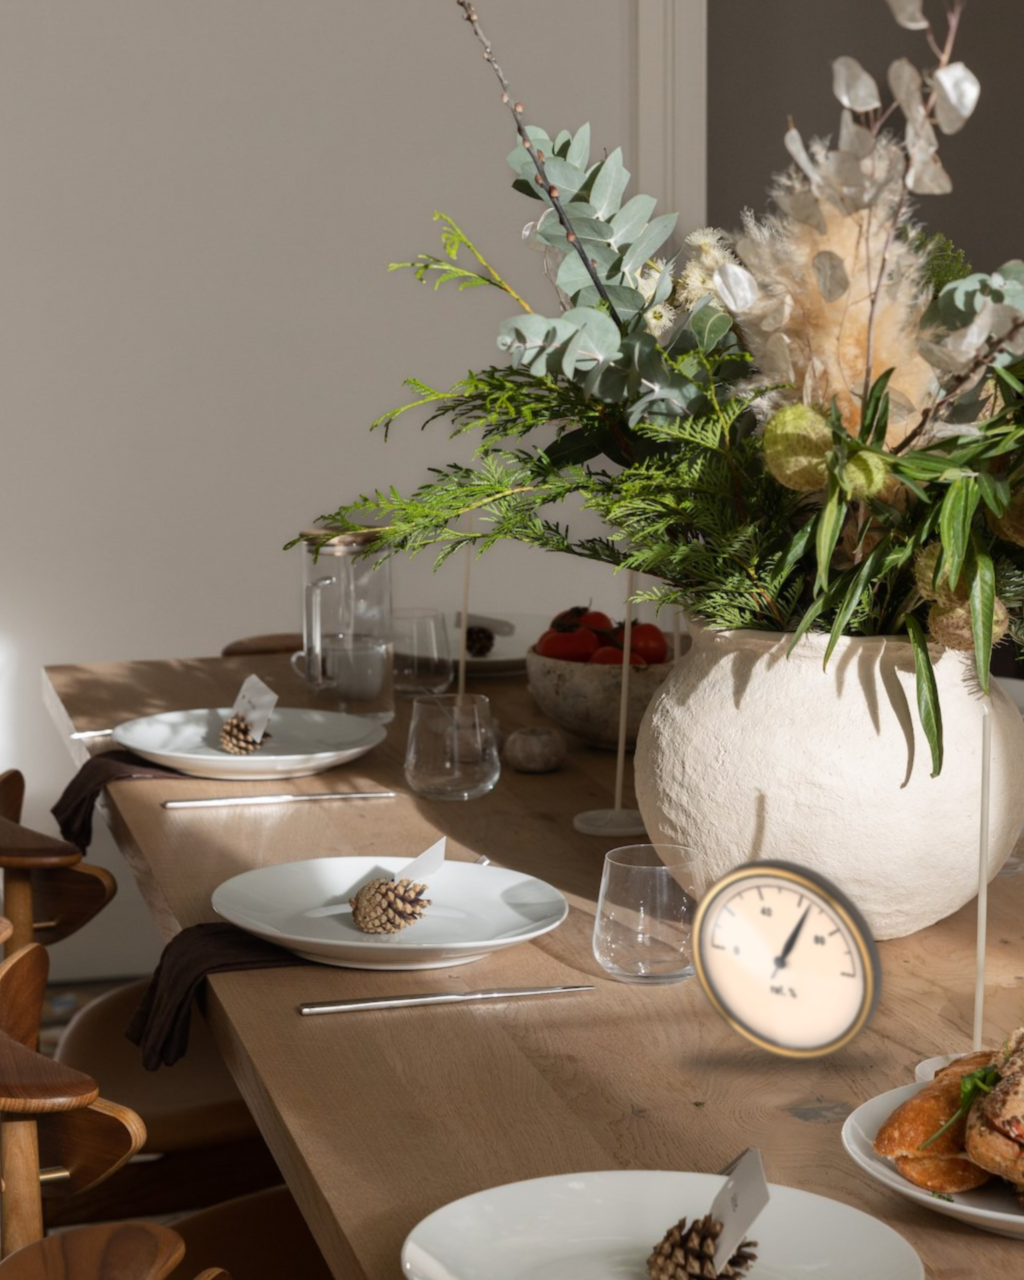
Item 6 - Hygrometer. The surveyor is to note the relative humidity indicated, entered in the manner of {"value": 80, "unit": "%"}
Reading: {"value": 65, "unit": "%"}
